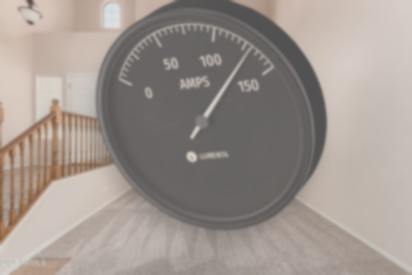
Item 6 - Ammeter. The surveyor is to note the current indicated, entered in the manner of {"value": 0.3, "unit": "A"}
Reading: {"value": 130, "unit": "A"}
